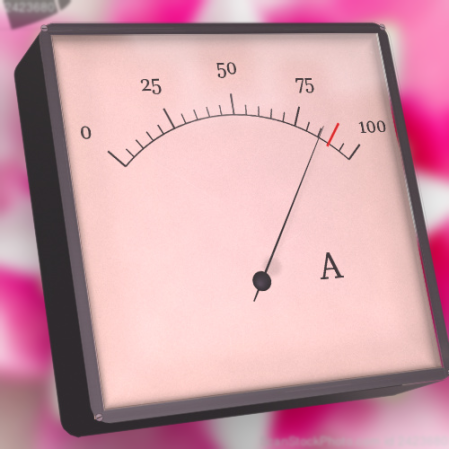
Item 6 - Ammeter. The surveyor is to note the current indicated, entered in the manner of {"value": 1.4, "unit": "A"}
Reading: {"value": 85, "unit": "A"}
